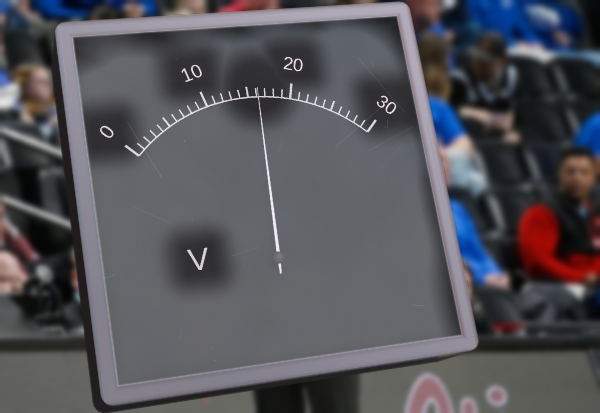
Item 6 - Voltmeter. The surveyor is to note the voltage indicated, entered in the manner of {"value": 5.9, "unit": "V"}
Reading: {"value": 16, "unit": "V"}
